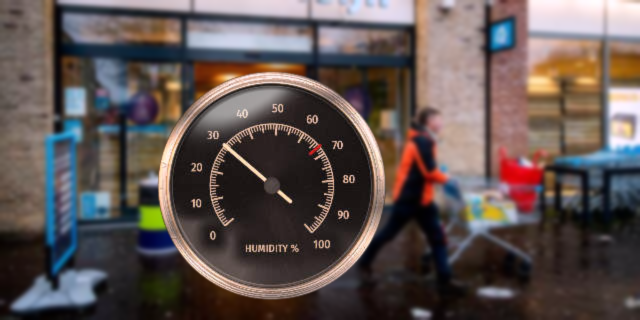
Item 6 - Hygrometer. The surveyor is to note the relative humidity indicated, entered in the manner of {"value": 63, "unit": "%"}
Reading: {"value": 30, "unit": "%"}
